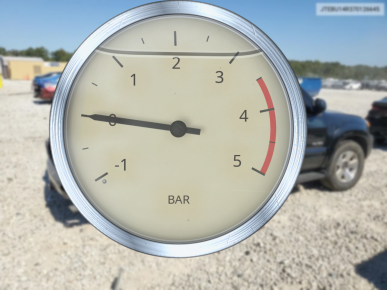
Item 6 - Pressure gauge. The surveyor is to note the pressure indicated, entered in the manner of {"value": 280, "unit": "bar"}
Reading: {"value": 0, "unit": "bar"}
